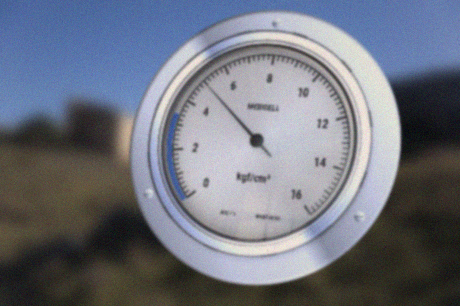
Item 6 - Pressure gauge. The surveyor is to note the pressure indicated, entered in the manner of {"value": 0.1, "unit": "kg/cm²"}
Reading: {"value": 5, "unit": "kg/cm²"}
